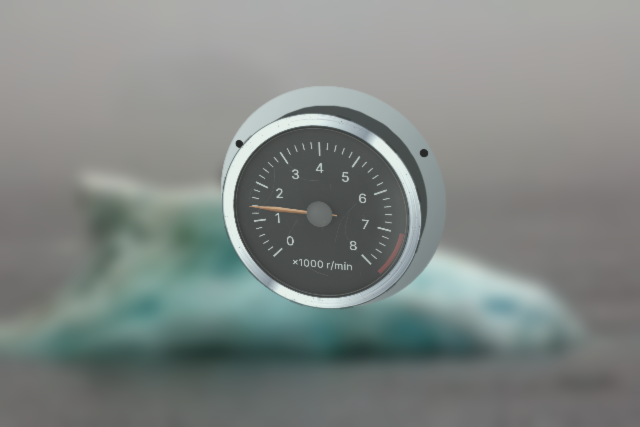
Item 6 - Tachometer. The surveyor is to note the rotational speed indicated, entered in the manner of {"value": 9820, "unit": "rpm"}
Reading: {"value": 1400, "unit": "rpm"}
